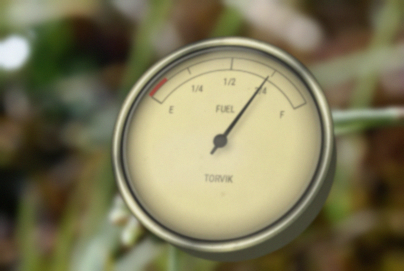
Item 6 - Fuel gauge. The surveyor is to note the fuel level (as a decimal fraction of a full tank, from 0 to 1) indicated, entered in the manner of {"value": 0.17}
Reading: {"value": 0.75}
